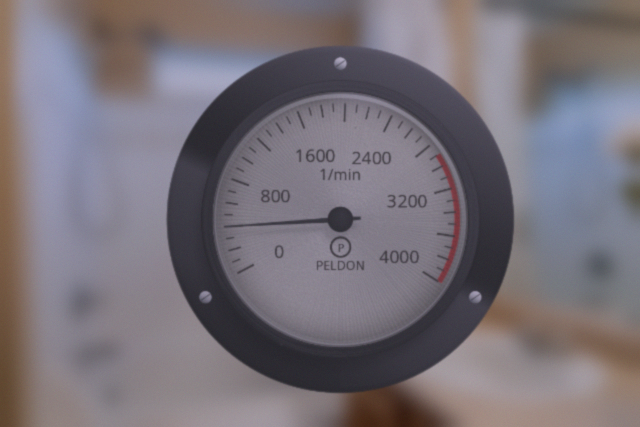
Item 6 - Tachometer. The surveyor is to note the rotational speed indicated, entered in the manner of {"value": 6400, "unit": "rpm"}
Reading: {"value": 400, "unit": "rpm"}
